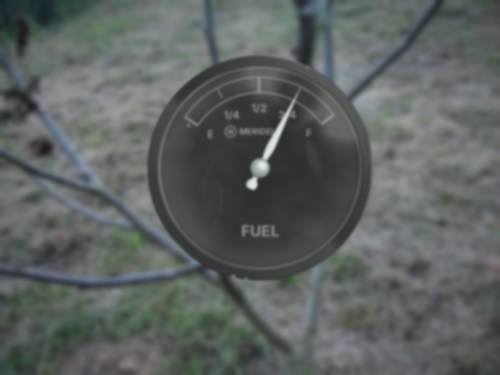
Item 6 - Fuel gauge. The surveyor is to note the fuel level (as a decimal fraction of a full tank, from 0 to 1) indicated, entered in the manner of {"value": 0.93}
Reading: {"value": 0.75}
